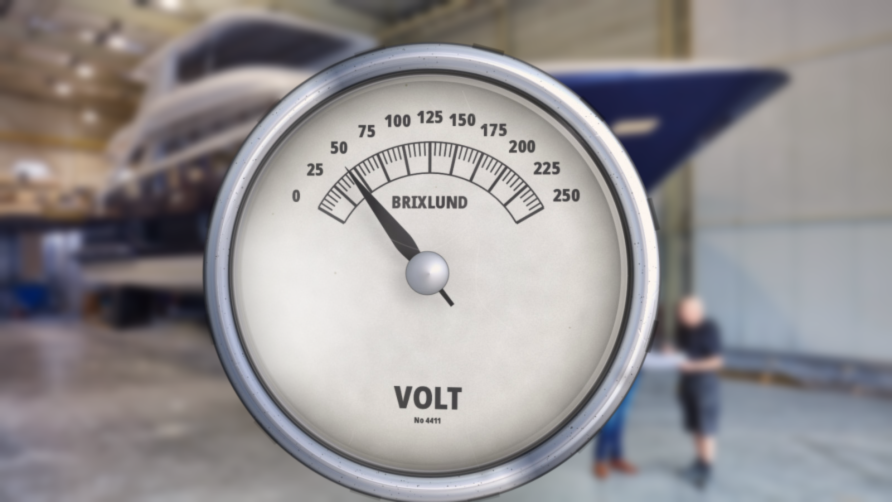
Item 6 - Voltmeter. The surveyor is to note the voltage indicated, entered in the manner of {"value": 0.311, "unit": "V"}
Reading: {"value": 45, "unit": "V"}
